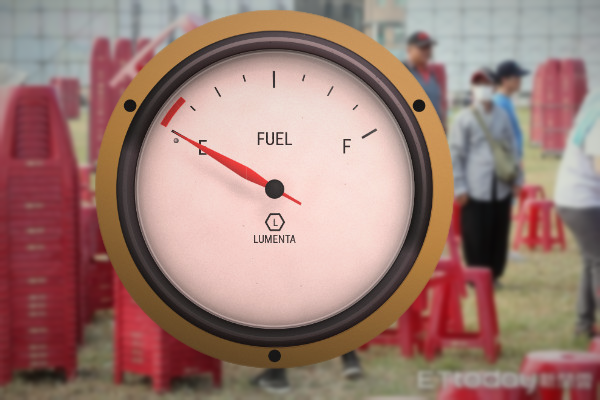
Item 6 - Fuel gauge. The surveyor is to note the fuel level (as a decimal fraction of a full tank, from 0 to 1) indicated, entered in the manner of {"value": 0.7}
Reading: {"value": 0}
